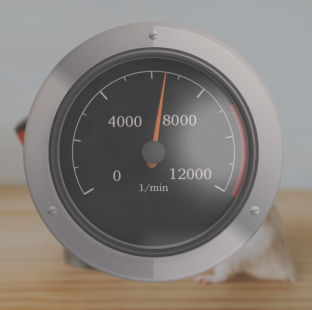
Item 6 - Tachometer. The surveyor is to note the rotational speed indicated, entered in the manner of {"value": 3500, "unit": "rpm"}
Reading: {"value": 6500, "unit": "rpm"}
